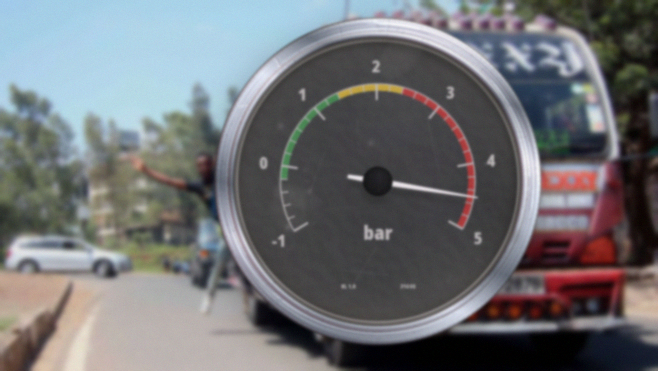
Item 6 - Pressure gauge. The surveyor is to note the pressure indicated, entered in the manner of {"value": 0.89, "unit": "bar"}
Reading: {"value": 4.5, "unit": "bar"}
